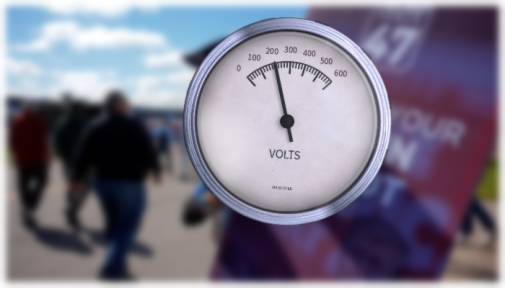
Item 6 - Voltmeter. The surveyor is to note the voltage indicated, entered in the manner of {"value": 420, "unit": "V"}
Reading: {"value": 200, "unit": "V"}
